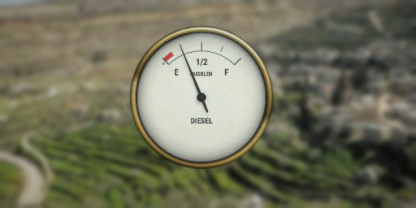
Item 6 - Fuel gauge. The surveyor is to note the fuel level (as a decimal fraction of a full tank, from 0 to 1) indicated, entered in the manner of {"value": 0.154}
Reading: {"value": 0.25}
